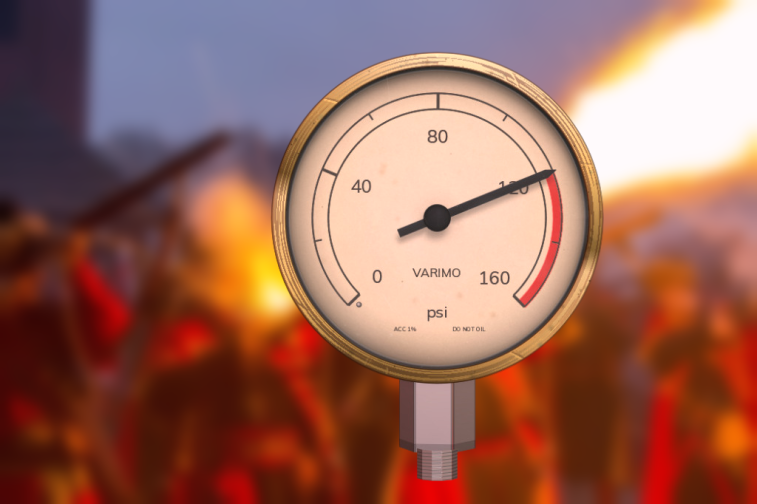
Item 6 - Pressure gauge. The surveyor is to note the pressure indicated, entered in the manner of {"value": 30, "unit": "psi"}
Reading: {"value": 120, "unit": "psi"}
